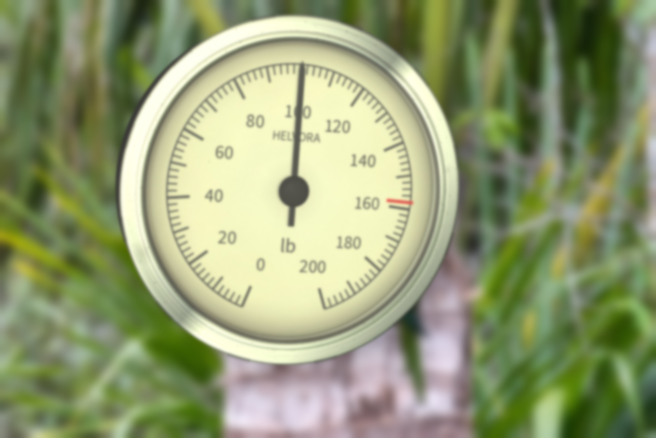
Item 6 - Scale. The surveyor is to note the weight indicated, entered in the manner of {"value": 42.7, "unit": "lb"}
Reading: {"value": 100, "unit": "lb"}
